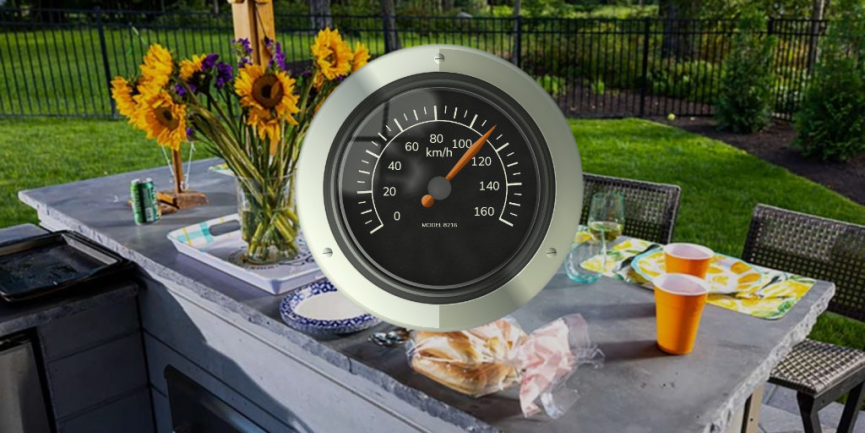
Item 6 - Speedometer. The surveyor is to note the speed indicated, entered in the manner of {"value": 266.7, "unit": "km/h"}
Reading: {"value": 110, "unit": "km/h"}
